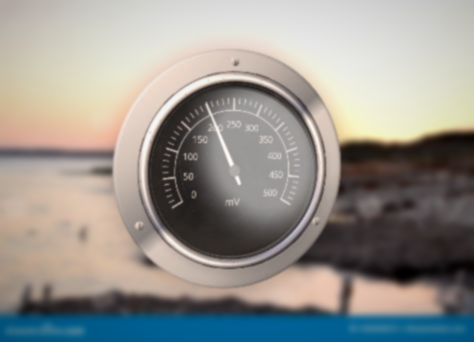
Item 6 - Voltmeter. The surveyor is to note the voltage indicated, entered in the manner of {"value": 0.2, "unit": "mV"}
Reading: {"value": 200, "unit": "mV"}
